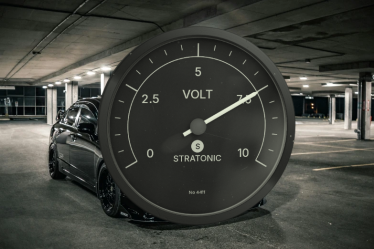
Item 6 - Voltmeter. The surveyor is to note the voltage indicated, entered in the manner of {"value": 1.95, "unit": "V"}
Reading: {"value": 7.5, "unit": "V"}
